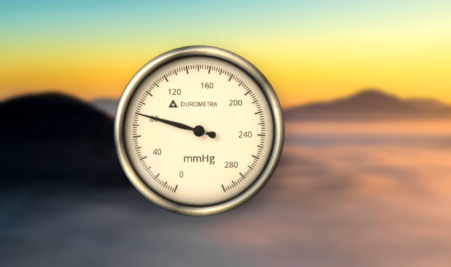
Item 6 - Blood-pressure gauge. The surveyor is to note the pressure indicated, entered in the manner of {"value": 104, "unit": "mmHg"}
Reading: {"value": 80, "unit": "mmHg"}
